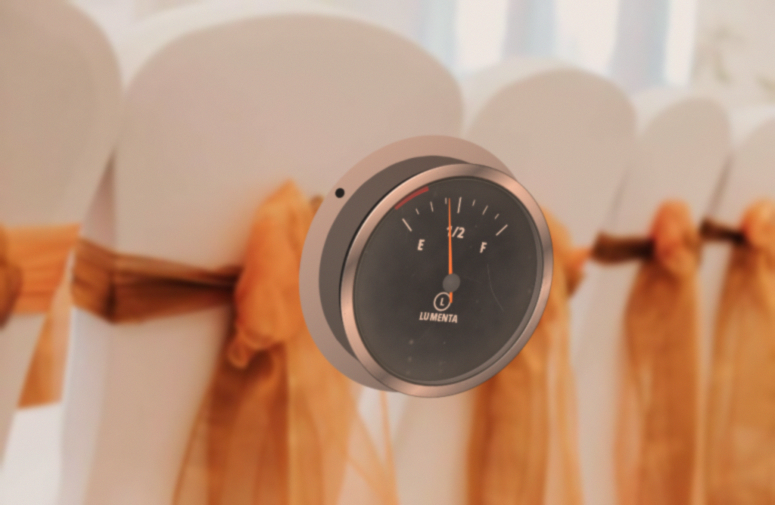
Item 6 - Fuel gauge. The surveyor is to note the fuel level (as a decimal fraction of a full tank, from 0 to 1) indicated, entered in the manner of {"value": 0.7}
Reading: {"value": 0.375}
